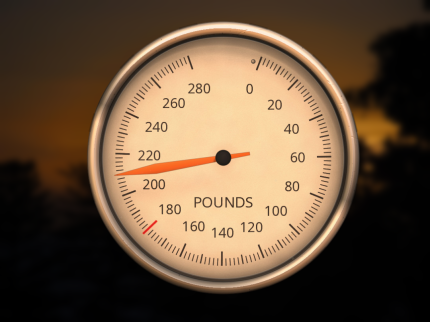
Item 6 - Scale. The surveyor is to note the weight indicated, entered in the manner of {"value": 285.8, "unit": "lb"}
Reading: {"value": 210, "unit": "lb"}
